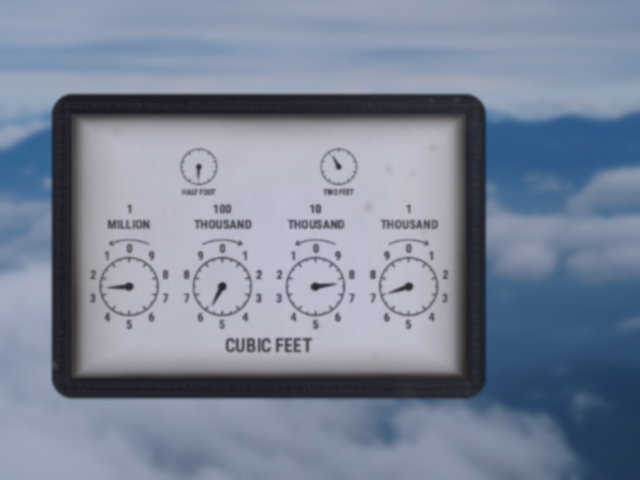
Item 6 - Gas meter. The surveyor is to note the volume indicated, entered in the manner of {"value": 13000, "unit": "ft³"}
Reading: {"value": 257700, "unit": "ft³"}
